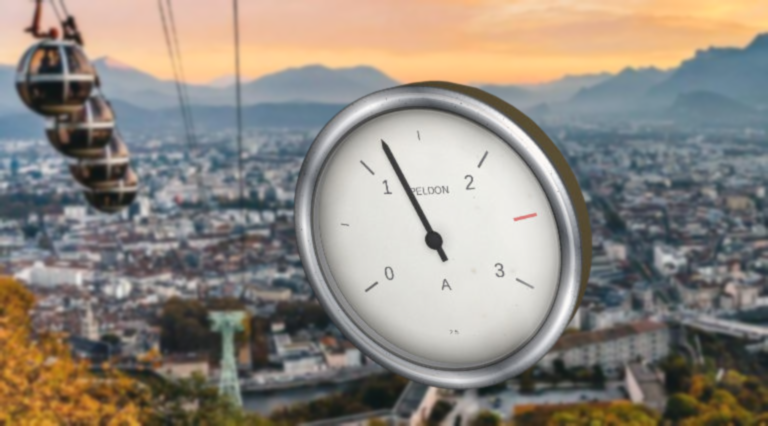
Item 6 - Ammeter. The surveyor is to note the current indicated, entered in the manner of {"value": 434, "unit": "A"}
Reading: {"value": 1.25, "unit": "A"}
